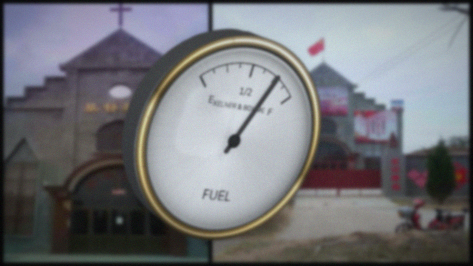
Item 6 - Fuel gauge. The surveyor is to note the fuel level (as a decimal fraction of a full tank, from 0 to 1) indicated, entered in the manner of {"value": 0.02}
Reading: {"value": 0.75}
